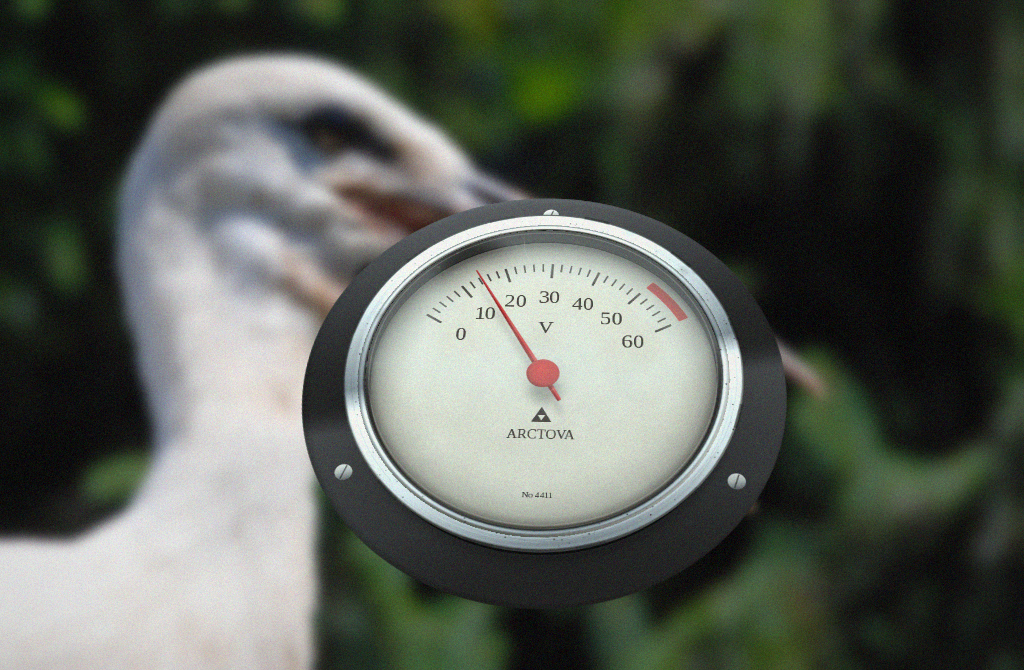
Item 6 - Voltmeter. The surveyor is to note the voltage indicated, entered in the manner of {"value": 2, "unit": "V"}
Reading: {"value": 14, "unit": "V"}
